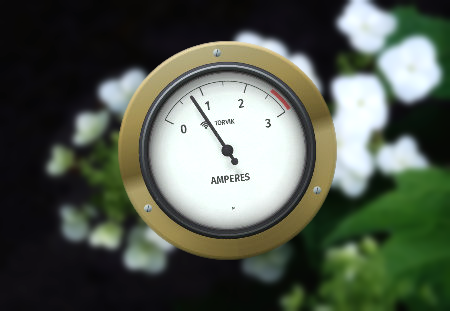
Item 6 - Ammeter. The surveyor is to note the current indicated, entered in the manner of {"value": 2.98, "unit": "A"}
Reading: {"value": 0.75, "unit": "A"}
